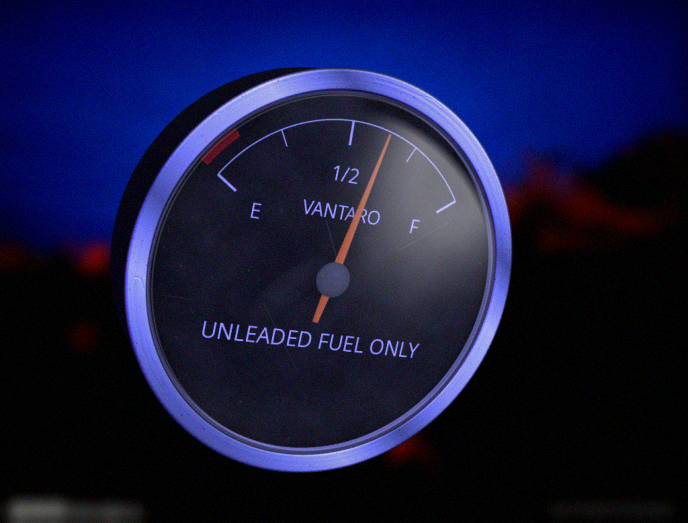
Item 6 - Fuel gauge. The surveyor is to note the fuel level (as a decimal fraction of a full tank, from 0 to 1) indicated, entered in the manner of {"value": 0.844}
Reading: {"value": 0.625}
